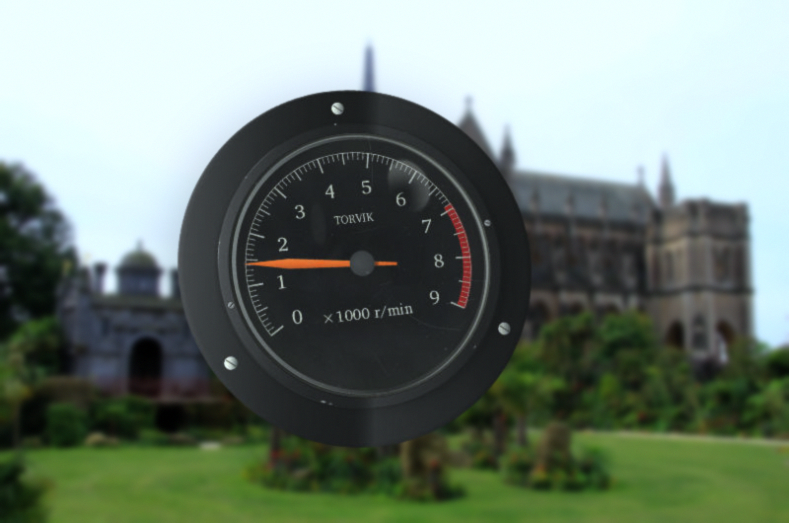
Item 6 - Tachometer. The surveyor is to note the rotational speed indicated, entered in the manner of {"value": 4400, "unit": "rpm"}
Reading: {"value": 1400, "unit": "rpm"}
